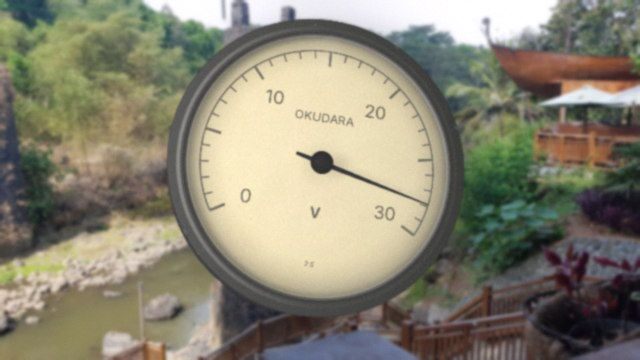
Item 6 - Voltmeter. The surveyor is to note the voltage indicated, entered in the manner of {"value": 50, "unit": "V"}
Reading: {"value": 28, "unit": "V"}
